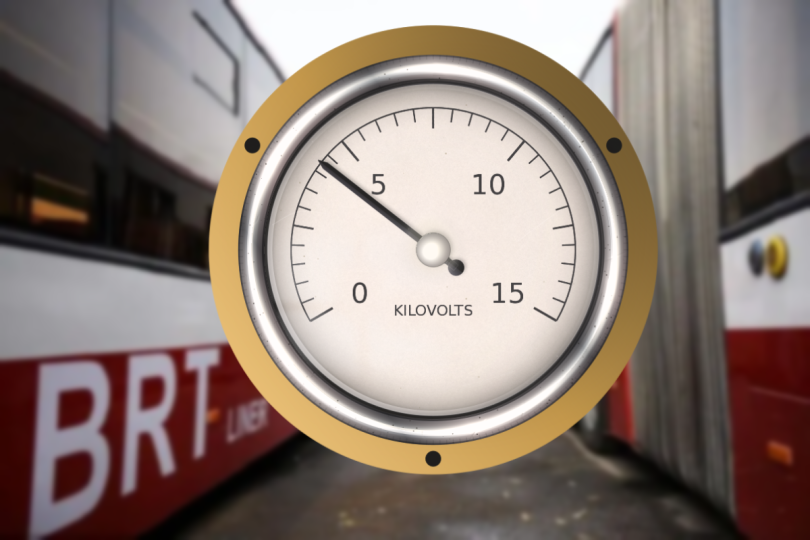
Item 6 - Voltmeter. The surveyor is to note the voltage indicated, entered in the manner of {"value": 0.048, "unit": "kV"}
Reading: {"value": 4.25, "unit": "kV"}
